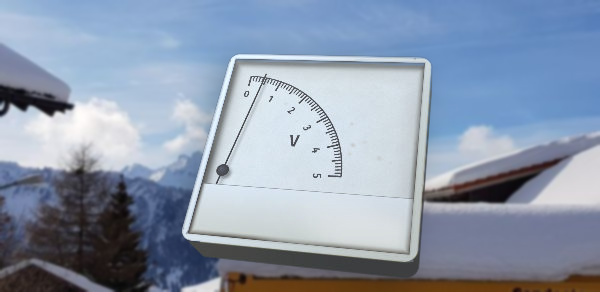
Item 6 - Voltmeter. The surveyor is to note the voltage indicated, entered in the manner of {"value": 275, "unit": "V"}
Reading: {"value": 0.5, "unit": "V"}
